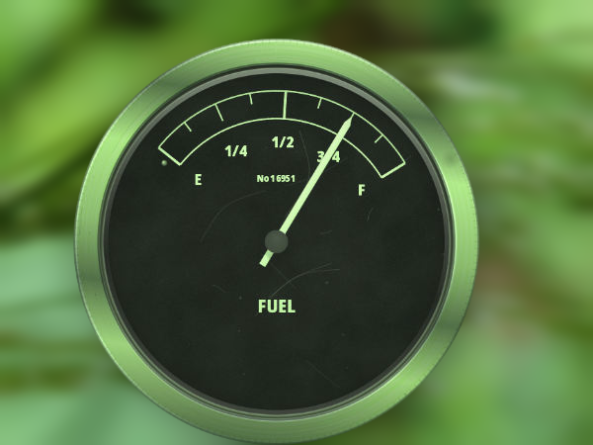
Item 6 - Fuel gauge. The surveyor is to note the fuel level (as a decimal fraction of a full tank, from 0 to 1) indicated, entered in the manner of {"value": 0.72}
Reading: {"value": 0.75}
